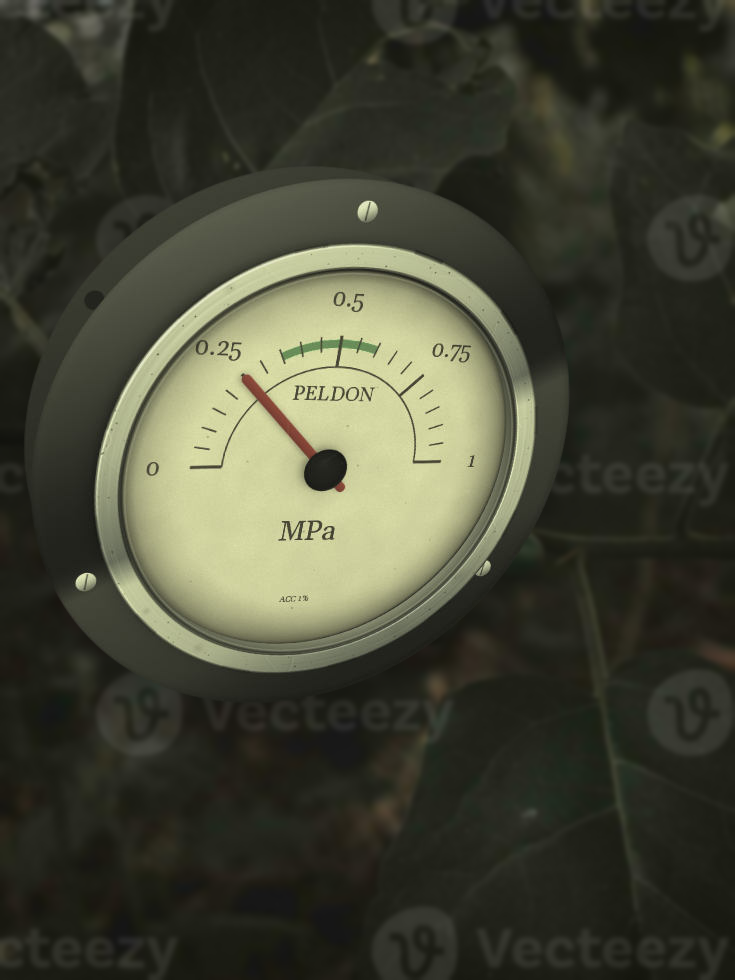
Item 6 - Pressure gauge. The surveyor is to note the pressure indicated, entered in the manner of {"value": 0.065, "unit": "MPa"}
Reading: {"value": 0.25, "unit": "MPa"}
